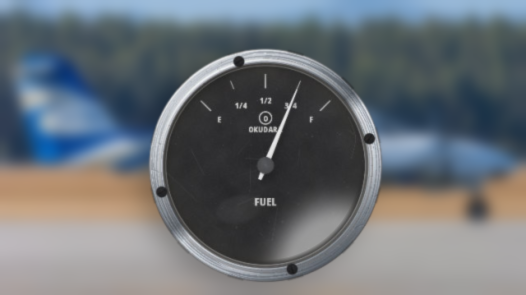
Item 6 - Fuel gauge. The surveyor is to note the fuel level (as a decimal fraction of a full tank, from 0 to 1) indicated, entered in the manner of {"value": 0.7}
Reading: {"value": 0.75}
